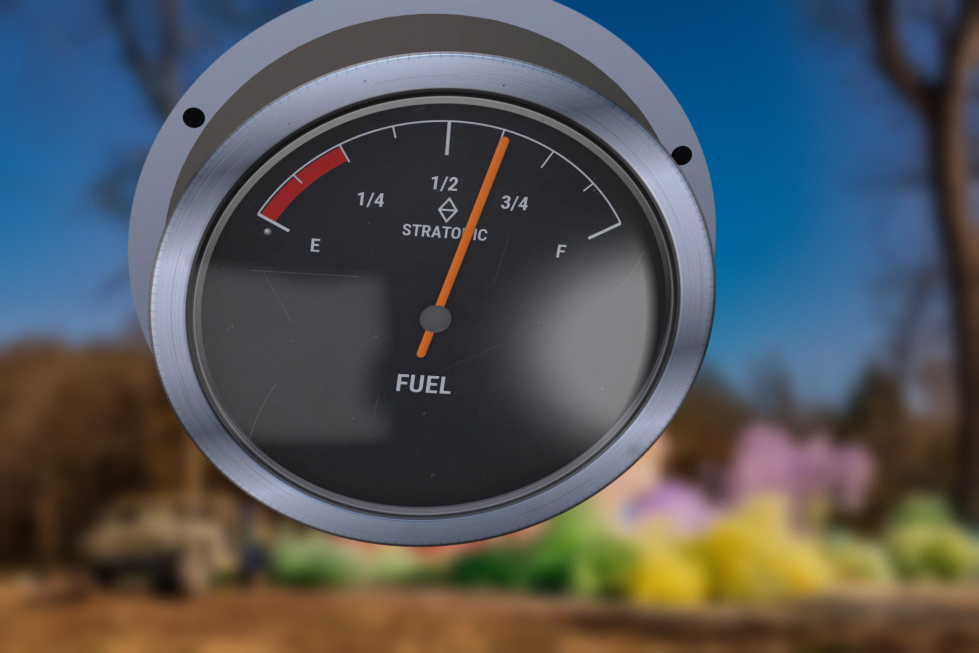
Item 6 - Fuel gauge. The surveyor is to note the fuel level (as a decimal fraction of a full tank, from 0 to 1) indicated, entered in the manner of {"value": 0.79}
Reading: {"value": 0.625}
